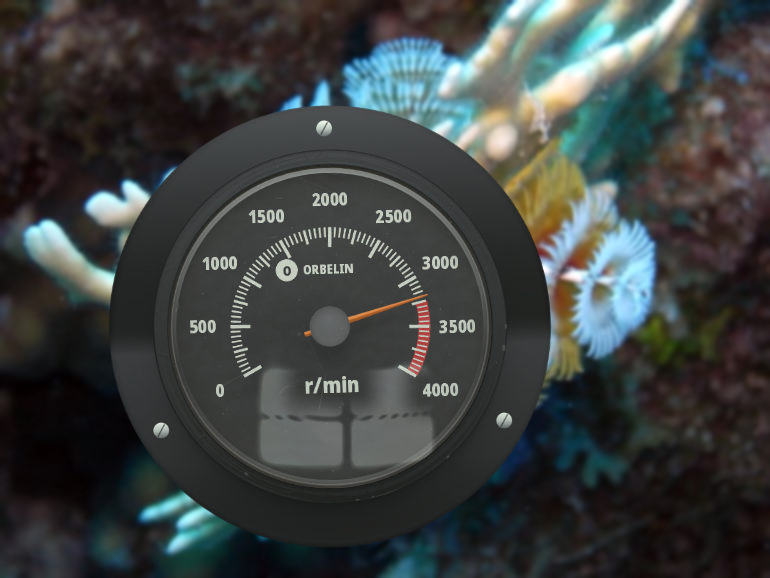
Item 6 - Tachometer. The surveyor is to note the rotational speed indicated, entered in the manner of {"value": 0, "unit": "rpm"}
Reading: {"value": 3200, "unit": "rpm"}
